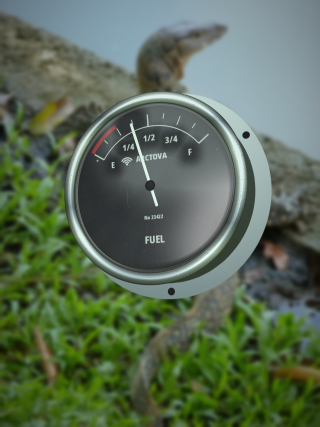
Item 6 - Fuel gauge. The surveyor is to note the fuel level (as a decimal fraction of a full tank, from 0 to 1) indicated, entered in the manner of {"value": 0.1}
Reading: {"value": 0.375}
